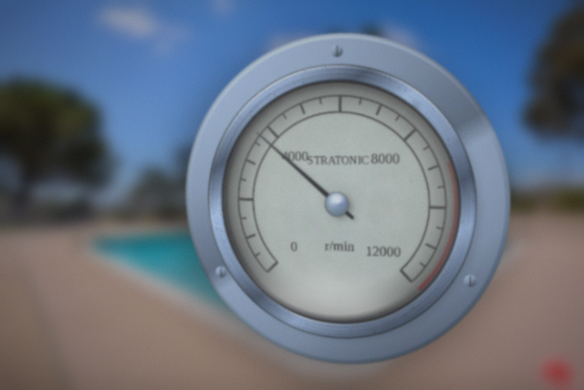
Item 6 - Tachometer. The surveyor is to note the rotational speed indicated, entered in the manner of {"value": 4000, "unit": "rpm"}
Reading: {"value": 3750, "unit": "rpm"}
